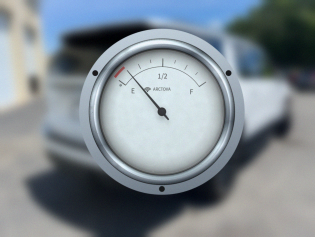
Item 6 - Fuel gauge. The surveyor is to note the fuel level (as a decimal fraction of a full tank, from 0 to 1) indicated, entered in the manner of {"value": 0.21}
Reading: {"value": 0.125}
